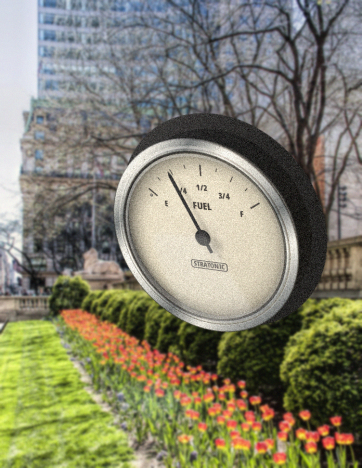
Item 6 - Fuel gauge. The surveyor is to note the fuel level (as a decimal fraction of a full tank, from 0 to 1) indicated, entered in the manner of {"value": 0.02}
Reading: {"value": 0.25}
